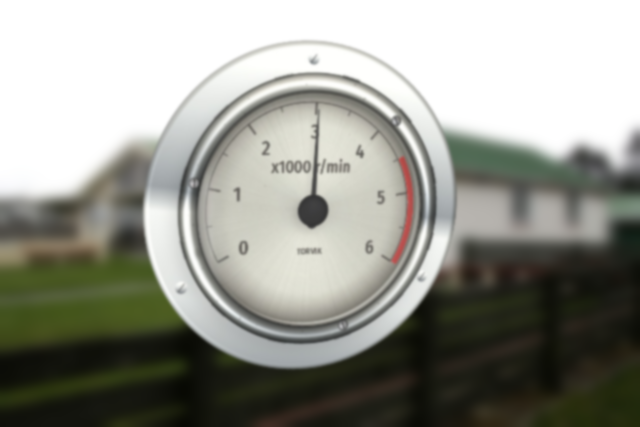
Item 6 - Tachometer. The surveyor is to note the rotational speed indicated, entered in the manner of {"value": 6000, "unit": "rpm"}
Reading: {"value": 3000, "unit": "rpm"}
